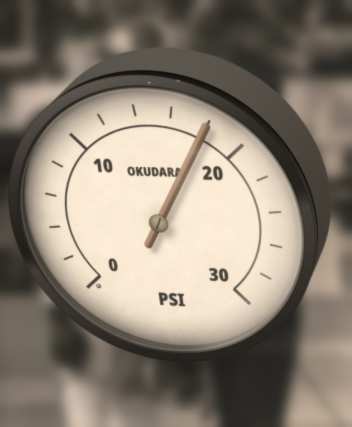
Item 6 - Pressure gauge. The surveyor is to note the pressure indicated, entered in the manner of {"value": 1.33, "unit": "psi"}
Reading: {"value": 18, "unit": "psi"}
